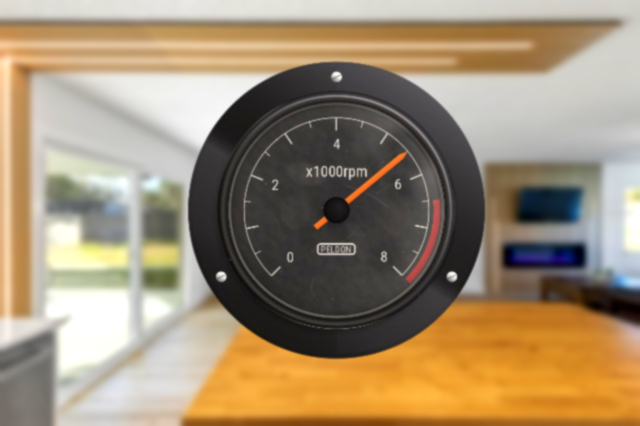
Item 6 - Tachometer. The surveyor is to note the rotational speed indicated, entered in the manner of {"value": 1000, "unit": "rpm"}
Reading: {"value": 5500, "unit": "rpm"}
